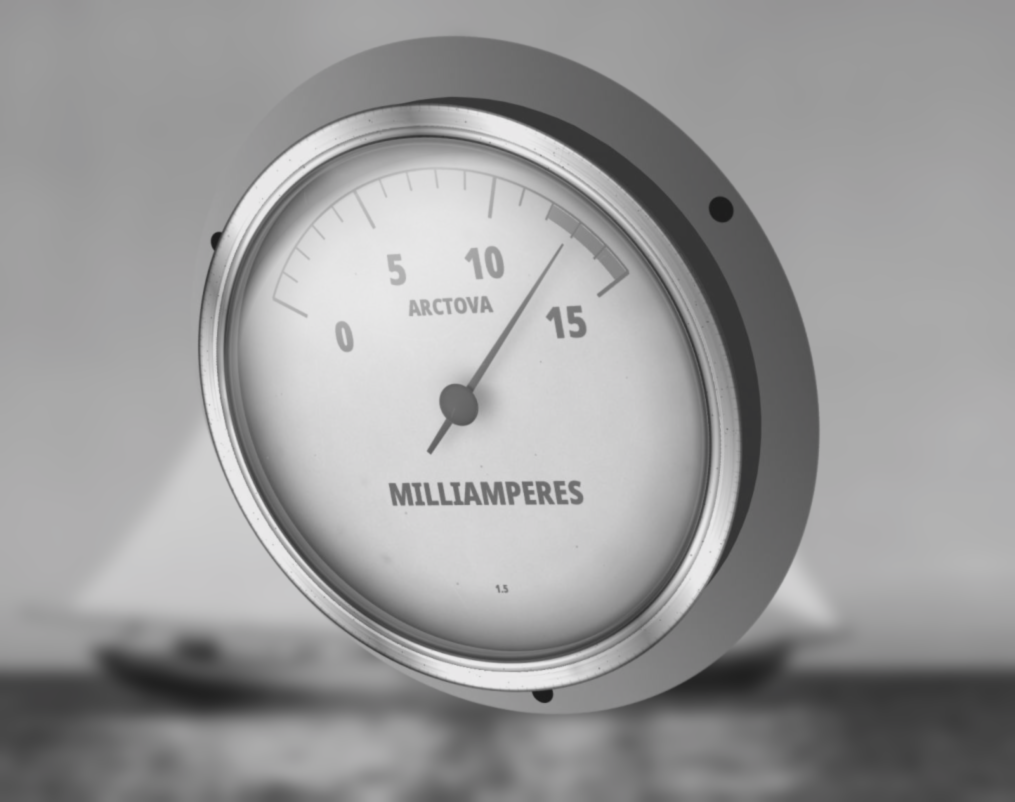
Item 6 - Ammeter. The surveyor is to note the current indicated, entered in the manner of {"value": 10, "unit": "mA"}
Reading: {"value": 13, "unit": "mA"}
